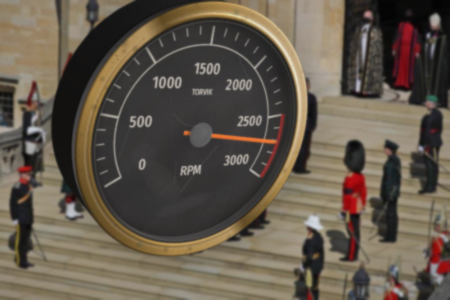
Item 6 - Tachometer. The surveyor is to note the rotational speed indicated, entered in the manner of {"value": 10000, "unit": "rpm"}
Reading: {"value": 2700, "unit": "rpm"}
